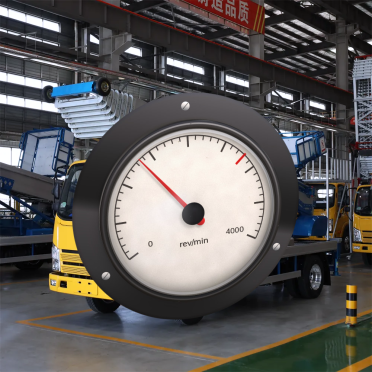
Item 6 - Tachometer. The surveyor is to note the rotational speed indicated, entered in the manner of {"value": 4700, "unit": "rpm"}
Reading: {"value": 1350, "unit": "rpm"}
